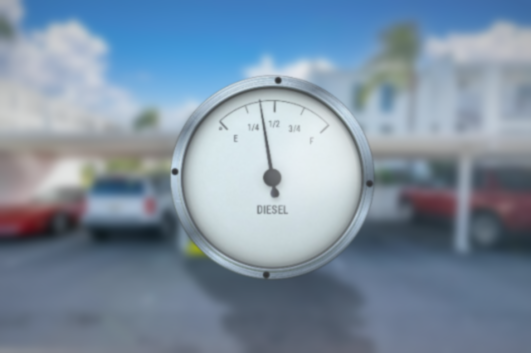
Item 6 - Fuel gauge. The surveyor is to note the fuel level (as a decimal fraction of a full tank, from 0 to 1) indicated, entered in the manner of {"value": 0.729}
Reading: {"value": 0.375}
